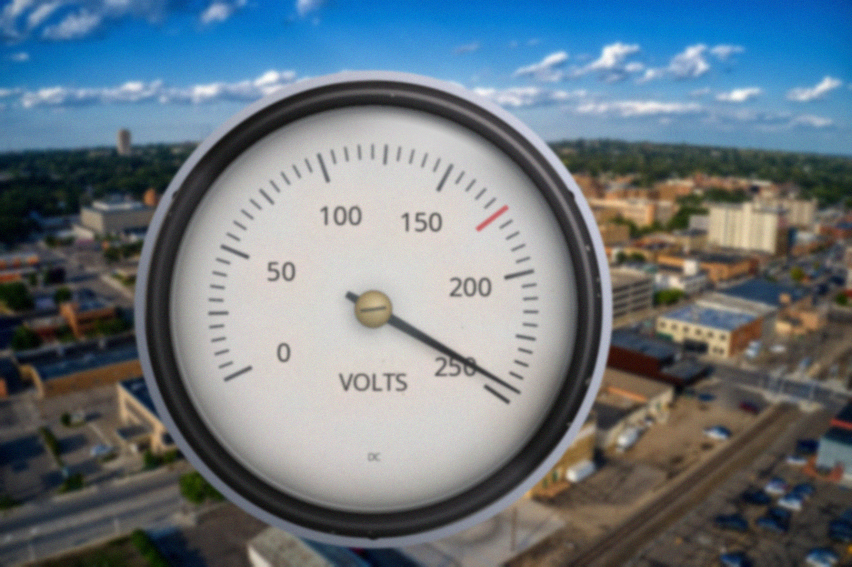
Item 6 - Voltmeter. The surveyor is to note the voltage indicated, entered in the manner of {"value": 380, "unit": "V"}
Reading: {"value": 245, "unit": "V"}
